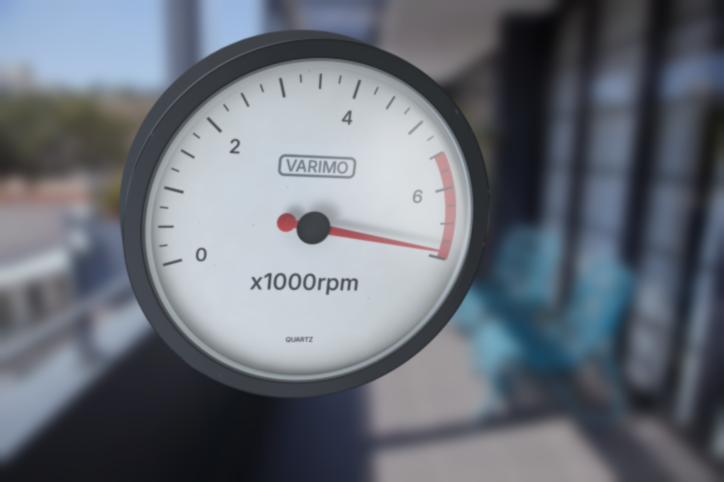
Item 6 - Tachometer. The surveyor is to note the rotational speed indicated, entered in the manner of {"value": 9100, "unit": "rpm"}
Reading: {"value": 6875, "unit": "rpm"}
